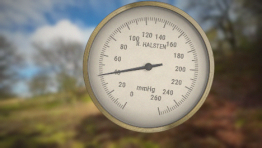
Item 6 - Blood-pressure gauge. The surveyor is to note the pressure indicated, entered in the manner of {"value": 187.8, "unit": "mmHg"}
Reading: {"value": 40, "unit": "mmHg"}
